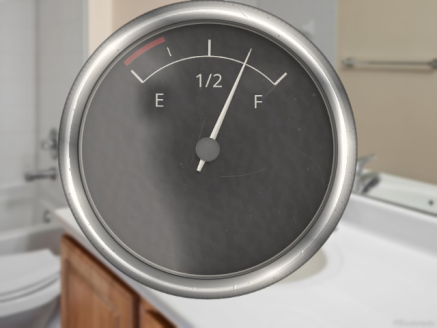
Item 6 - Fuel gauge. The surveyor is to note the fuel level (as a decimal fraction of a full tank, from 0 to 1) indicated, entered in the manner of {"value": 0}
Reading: {"value": 0.75}
